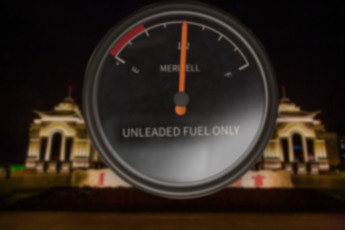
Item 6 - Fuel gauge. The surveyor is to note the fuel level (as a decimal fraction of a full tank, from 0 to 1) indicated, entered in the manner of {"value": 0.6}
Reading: {"value": 0.5}
